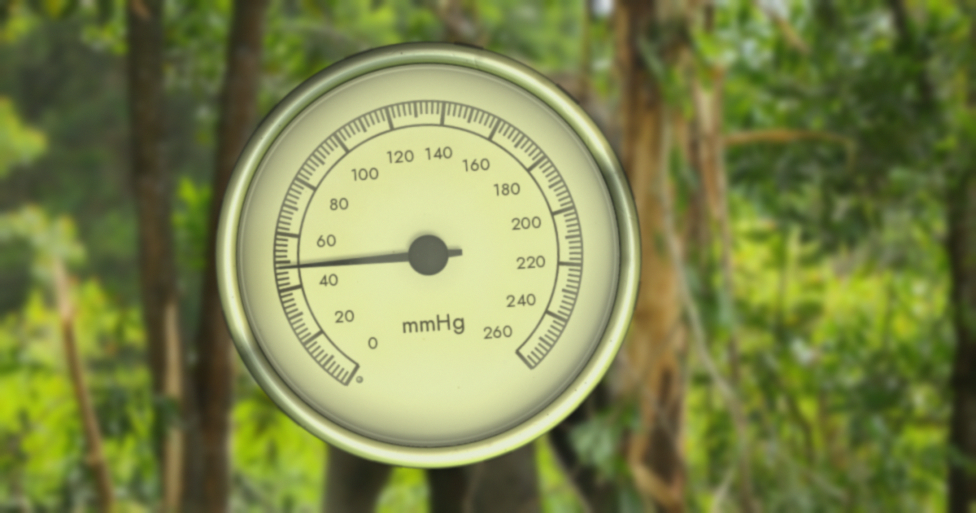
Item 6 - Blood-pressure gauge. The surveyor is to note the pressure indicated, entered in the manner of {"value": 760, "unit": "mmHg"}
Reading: {"value": 48, "unit": "mmHg"}
